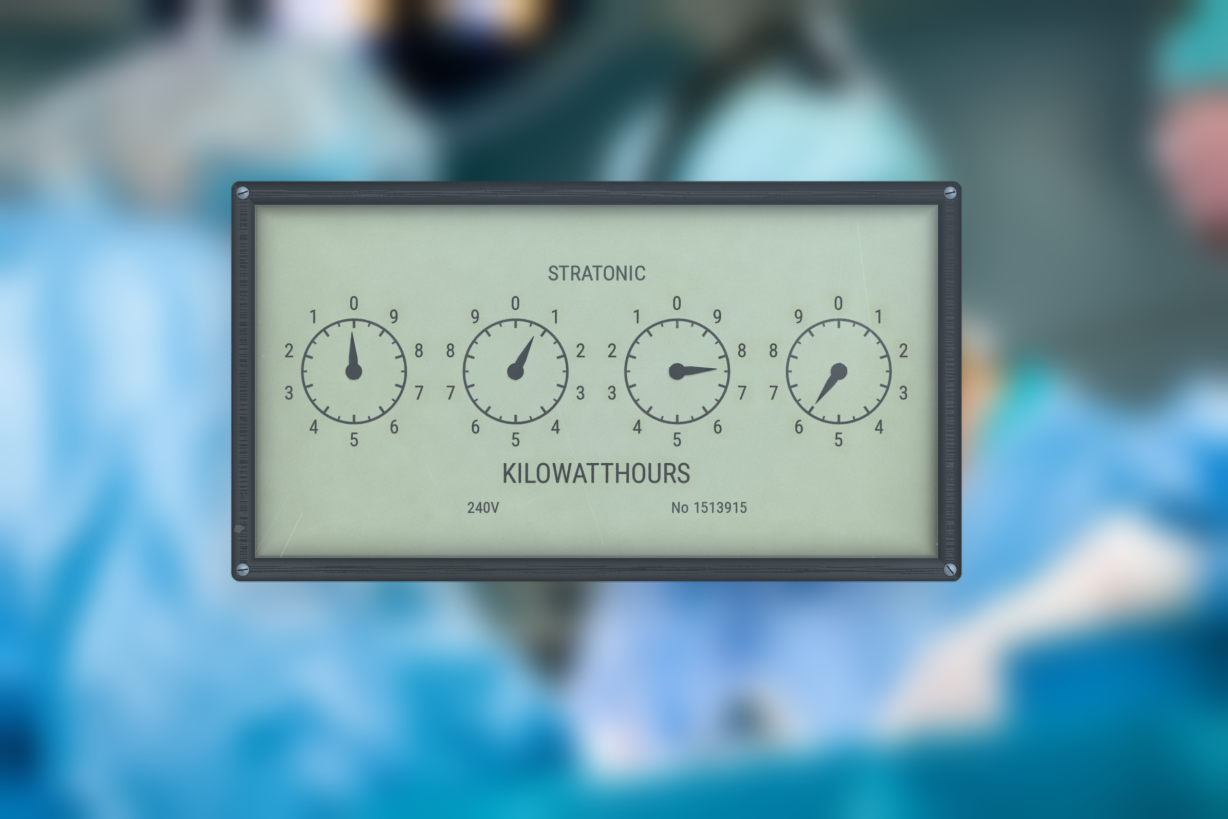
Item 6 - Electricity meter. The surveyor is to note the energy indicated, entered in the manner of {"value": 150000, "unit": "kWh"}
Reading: {"value": 76, "unit": "kWh"}
